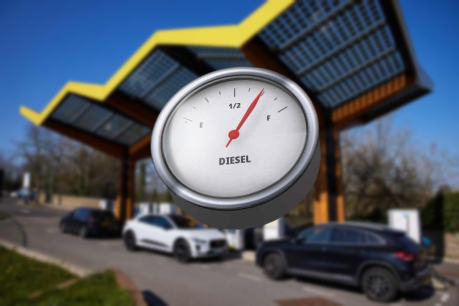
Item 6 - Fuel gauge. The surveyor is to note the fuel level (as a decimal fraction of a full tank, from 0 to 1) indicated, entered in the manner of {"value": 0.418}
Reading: {"value": 0.75}
